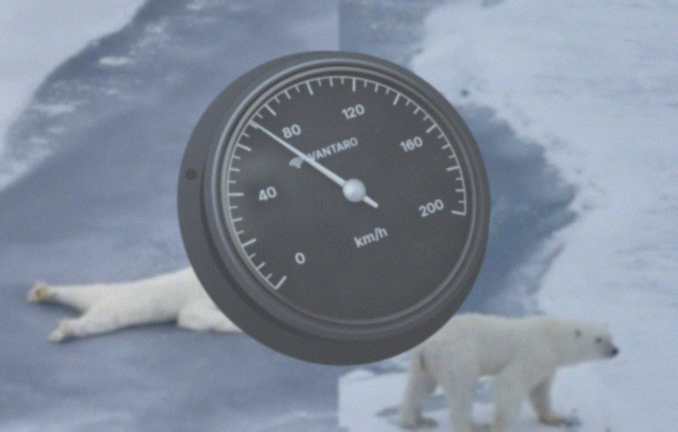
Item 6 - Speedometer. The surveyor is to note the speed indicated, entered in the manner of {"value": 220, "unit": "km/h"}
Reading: {"value": 70, "unit": "km/h"}
